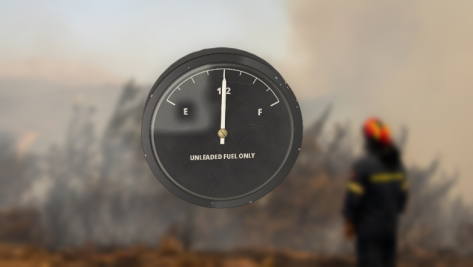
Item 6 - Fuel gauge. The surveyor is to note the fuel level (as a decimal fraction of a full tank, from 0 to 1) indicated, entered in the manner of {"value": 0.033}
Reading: {"value": 0.5}
